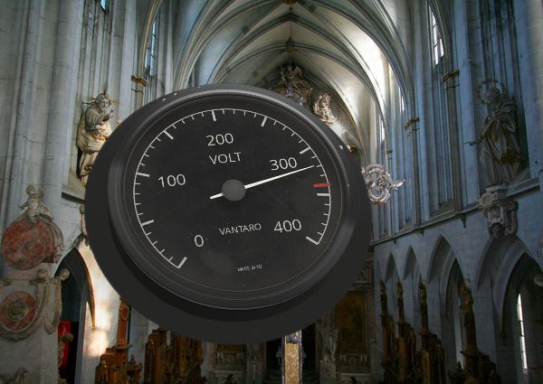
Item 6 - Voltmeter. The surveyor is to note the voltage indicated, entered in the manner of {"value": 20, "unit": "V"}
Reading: {"value": 320, "unit": "V"}
